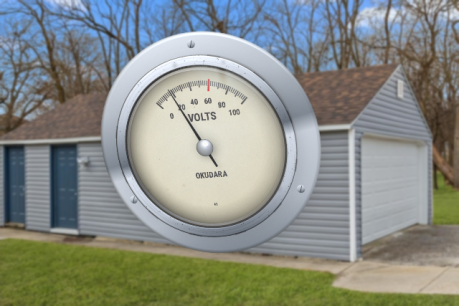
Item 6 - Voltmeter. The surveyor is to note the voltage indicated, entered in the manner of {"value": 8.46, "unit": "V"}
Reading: {"value": 20, "unit": "V"}
